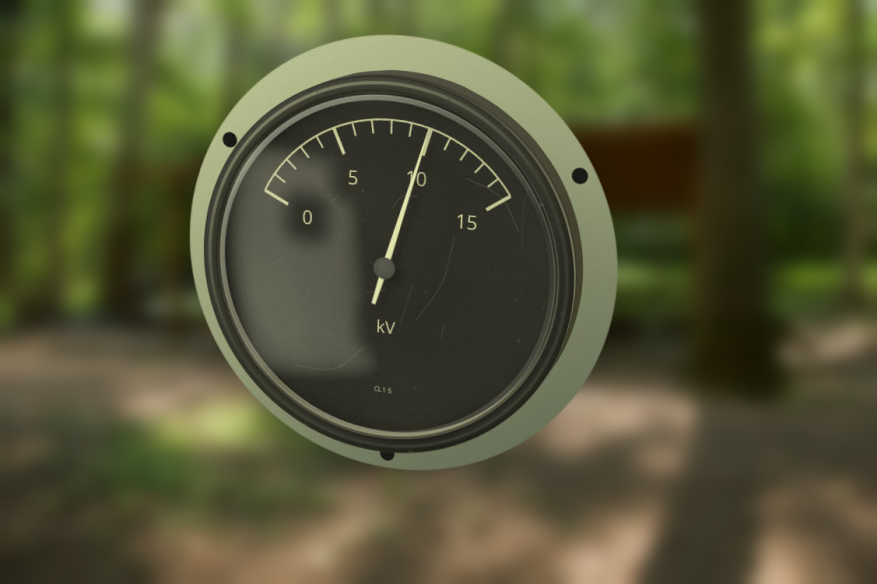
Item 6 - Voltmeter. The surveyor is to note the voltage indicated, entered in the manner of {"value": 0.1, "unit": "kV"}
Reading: {"value": 10, "unit": "kV"}
